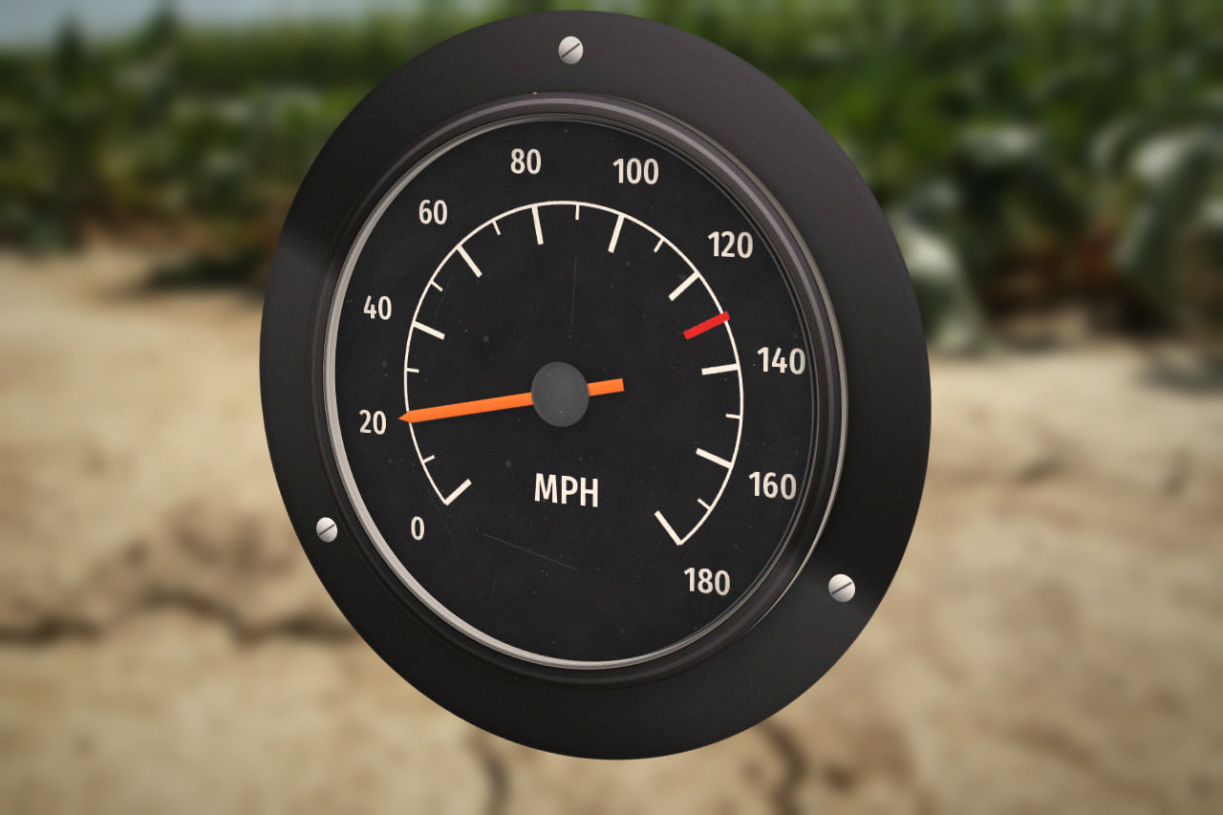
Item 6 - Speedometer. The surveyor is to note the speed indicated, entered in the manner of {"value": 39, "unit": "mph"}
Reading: {"value": 20, "unit": "mph"}
